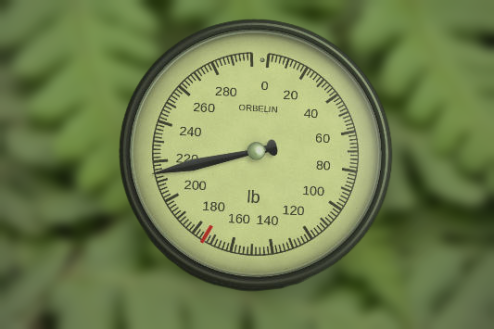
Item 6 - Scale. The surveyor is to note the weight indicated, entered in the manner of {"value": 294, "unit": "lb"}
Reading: {"value": 214, "unit": "lb"}
